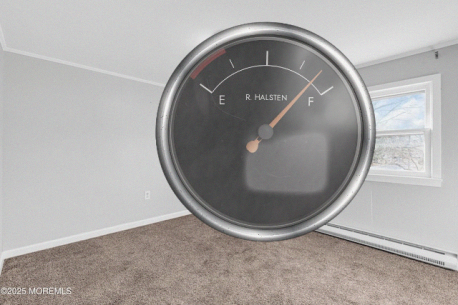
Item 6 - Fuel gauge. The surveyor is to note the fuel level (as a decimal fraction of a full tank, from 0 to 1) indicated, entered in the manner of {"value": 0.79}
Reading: {"value": 0.875}
